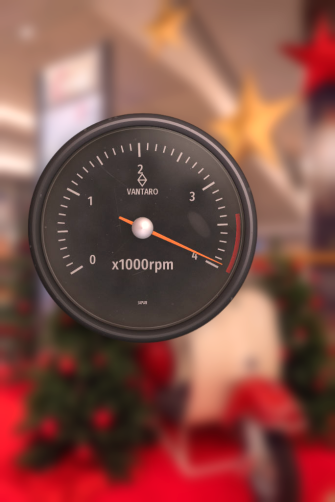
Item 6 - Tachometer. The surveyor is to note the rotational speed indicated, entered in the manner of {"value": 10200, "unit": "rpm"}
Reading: {"value": 3950, "unit": "rpm"}
